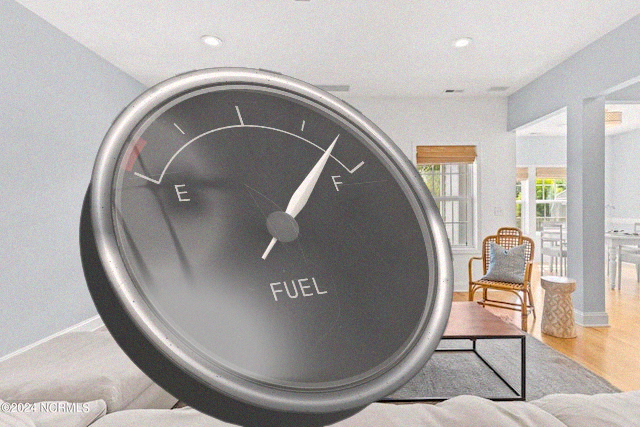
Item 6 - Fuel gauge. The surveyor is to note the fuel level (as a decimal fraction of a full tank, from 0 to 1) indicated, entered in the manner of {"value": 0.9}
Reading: {"value": 0.875}
